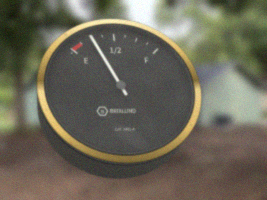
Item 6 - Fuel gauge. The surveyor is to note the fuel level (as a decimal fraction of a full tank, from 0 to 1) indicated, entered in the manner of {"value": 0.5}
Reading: {"value": 0.25}
